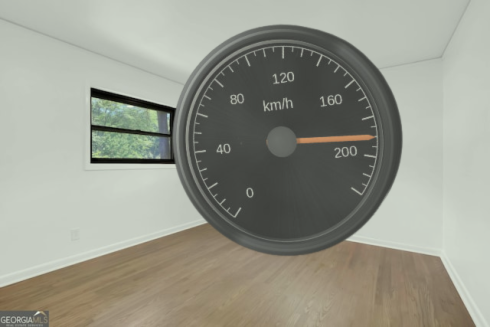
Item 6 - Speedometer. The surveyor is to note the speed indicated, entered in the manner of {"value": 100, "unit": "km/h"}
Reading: {"value": 190, "unit": "km/h"}
